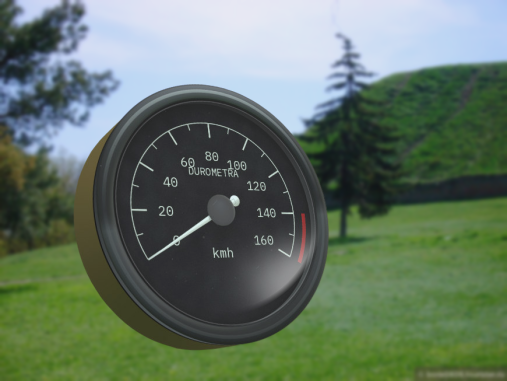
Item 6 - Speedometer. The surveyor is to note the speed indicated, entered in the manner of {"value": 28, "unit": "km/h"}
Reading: {"value": 0, "unit": "km/h"}
